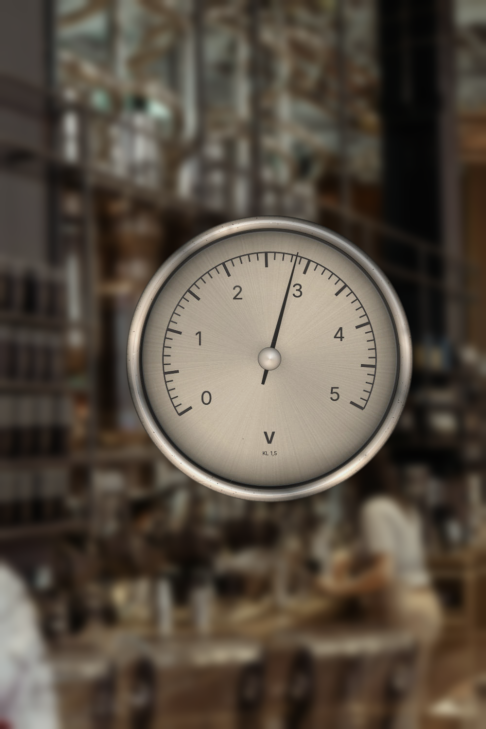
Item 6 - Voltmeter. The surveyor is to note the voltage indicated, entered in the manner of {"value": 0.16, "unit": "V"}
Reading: {"value": 2.85, "unit": "V"}
